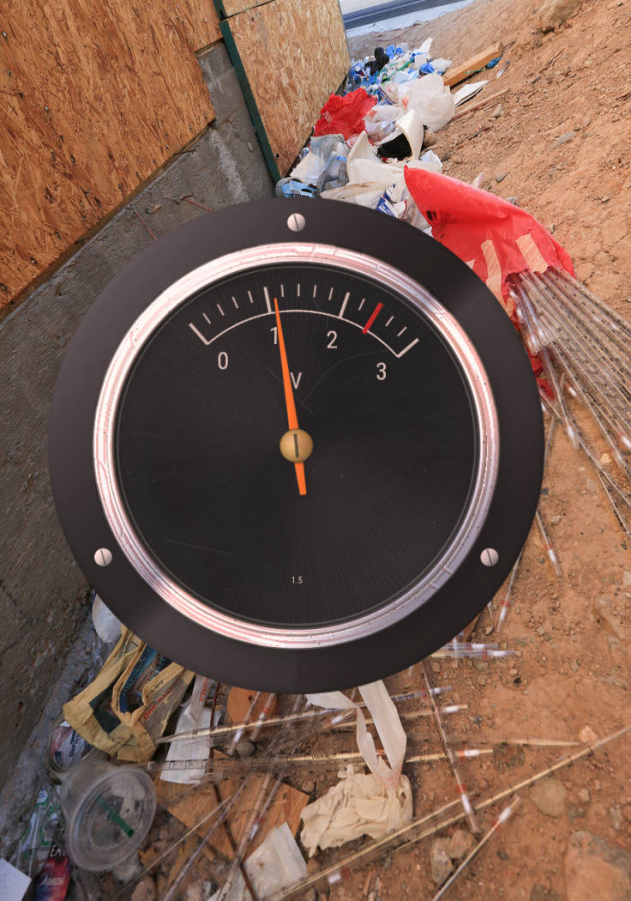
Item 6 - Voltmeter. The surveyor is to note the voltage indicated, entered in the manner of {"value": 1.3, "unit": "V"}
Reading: {"value": 1.1, "unit": "V"}
